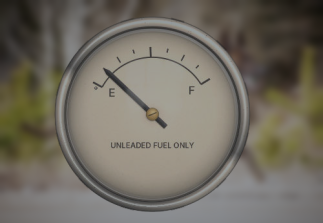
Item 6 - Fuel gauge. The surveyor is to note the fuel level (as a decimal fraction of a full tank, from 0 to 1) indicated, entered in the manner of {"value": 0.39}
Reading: {"value": 0.125}
